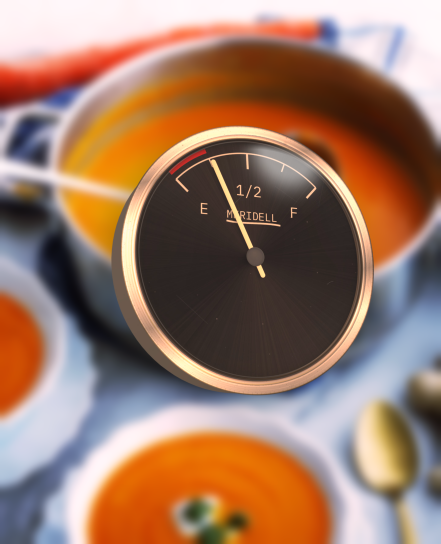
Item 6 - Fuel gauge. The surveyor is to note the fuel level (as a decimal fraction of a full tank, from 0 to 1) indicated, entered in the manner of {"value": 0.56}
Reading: {"value": 0.25}
